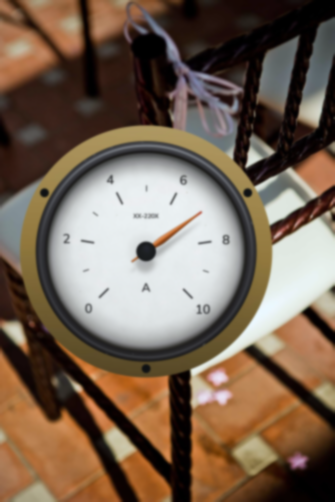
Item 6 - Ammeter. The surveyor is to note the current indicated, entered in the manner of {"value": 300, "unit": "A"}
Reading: {"value": 7, "unit": "A"}
